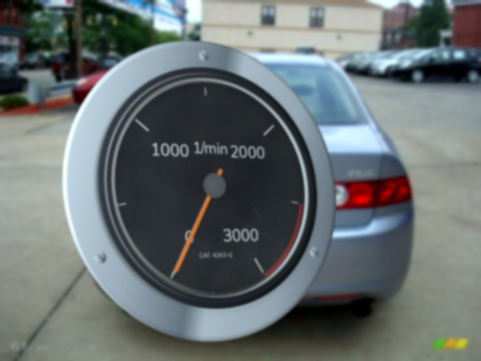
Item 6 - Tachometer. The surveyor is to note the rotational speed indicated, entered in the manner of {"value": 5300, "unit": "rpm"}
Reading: {"value": 0, "unit": "rpm"}
